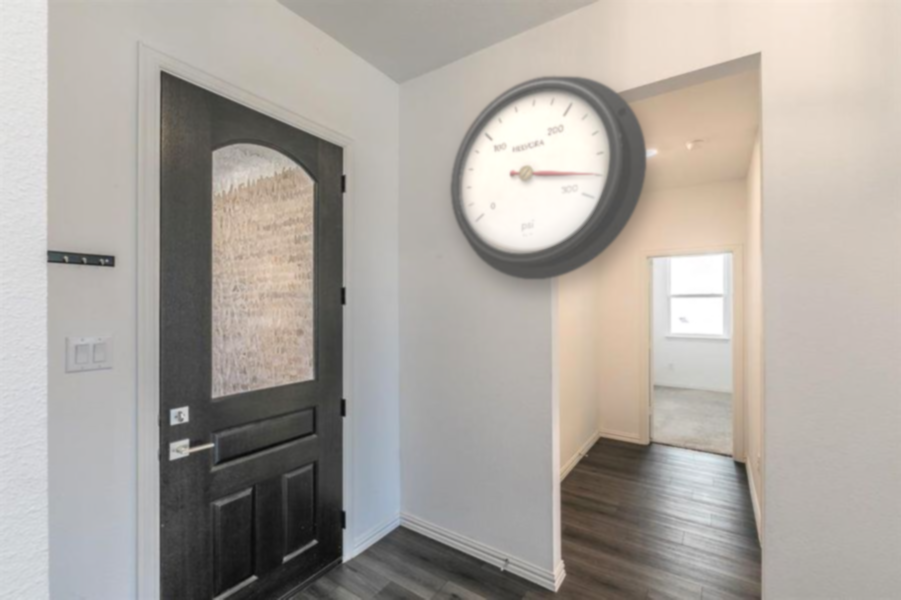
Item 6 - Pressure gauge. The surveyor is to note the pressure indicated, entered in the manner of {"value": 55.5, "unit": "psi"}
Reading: {"value": 280, "unit": "psi"}
